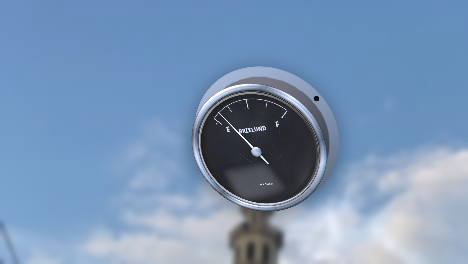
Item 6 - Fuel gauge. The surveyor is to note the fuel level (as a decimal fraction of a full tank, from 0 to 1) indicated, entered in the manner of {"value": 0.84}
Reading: {"value": 0.125}
